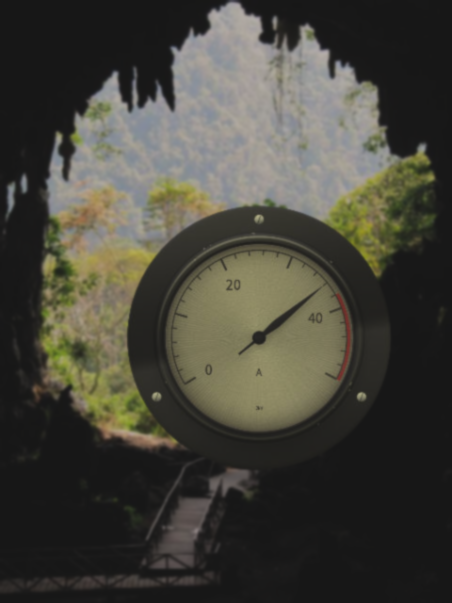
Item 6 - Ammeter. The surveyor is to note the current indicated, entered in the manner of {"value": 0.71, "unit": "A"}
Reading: {"value": 36, "unit": "A"}
